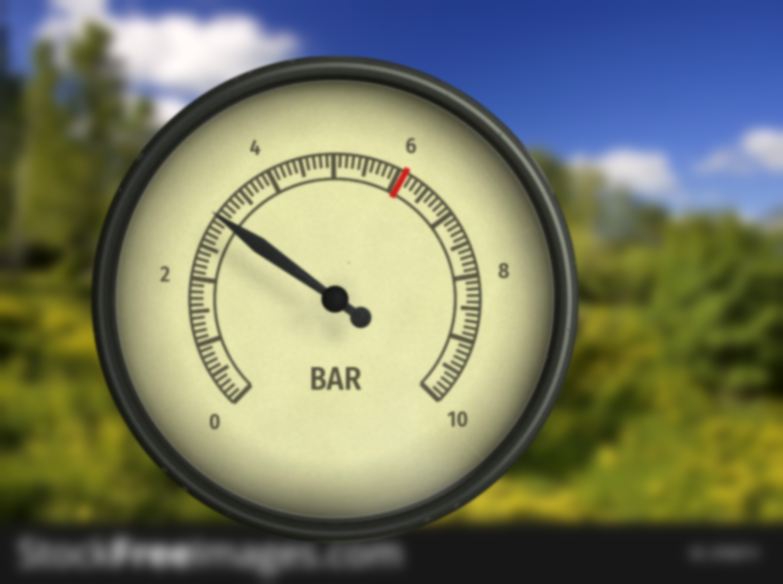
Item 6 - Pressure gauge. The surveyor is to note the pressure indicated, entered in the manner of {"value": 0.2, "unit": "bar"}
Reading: {"value": 3, "unit": "bar"}
